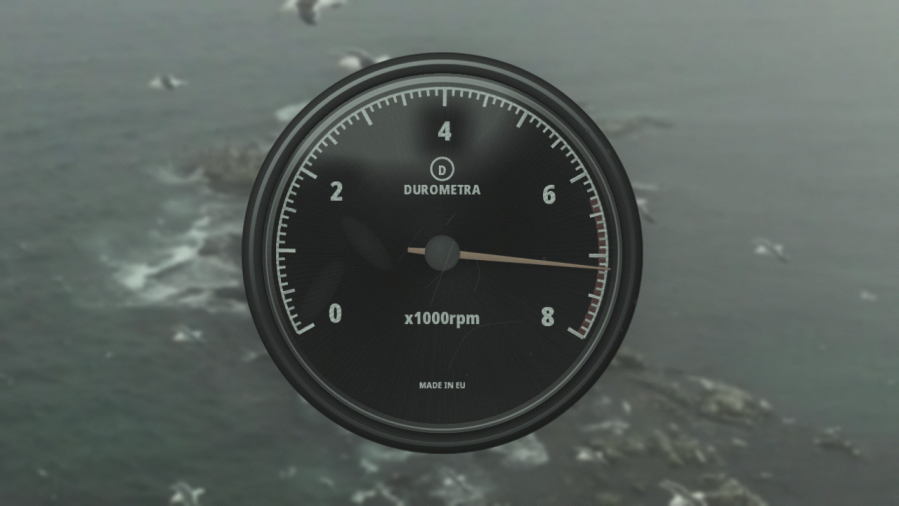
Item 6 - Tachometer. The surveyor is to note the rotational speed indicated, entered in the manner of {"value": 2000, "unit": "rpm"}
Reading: {"value": 7150, "unit": "rpm"}
